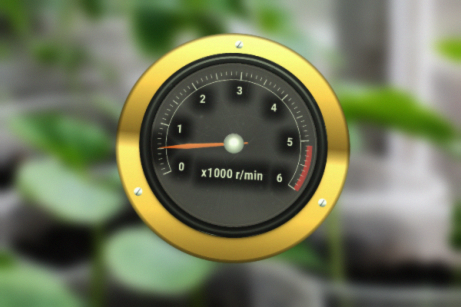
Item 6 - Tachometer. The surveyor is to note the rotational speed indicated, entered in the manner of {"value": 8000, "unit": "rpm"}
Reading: {"value": 500, "unit": "rpm"}
